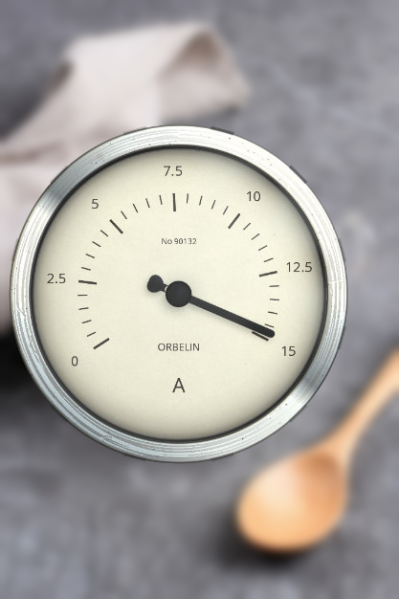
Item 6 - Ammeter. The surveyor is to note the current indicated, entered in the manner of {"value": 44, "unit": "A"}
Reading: {"value": 14.75, "unit": "A"}
